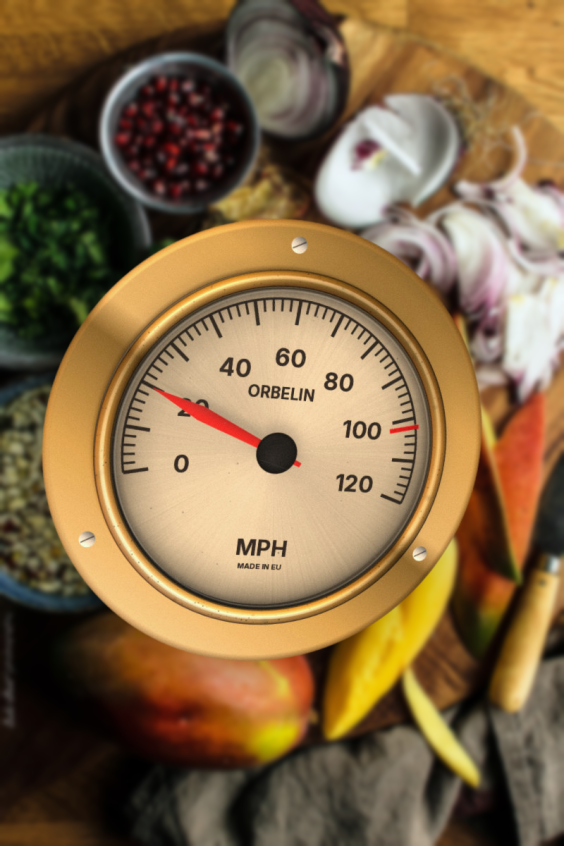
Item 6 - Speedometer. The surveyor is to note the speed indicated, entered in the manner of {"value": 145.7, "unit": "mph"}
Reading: {"value": 20, "unit": "mph"}
